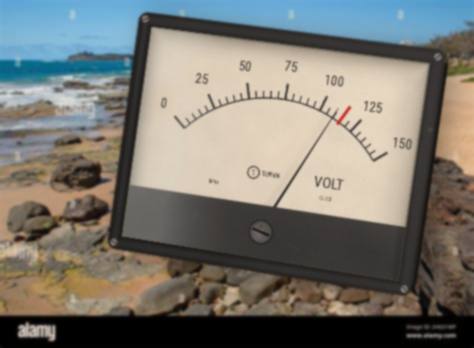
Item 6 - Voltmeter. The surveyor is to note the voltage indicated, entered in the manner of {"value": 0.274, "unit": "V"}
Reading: {"value": 110, "unit": "V"}
